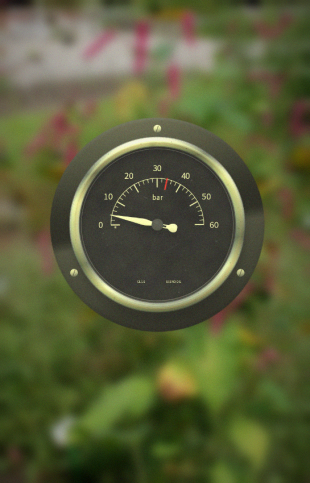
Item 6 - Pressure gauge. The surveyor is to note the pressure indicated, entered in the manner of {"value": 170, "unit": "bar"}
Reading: {"value": 4, "unit": "bar"}
